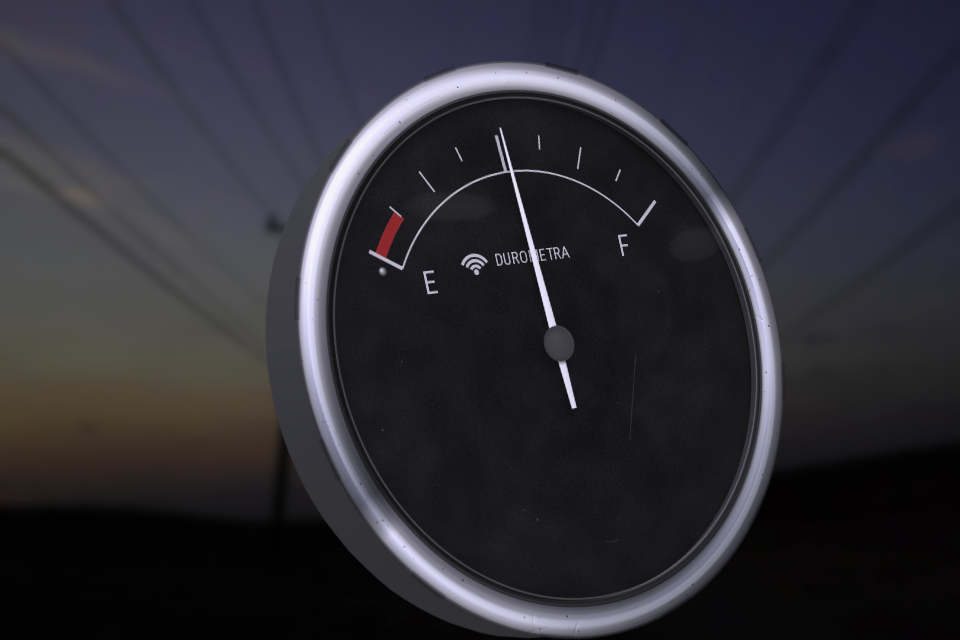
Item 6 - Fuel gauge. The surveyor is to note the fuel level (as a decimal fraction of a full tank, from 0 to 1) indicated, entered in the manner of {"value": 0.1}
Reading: {"value": 0.5}
